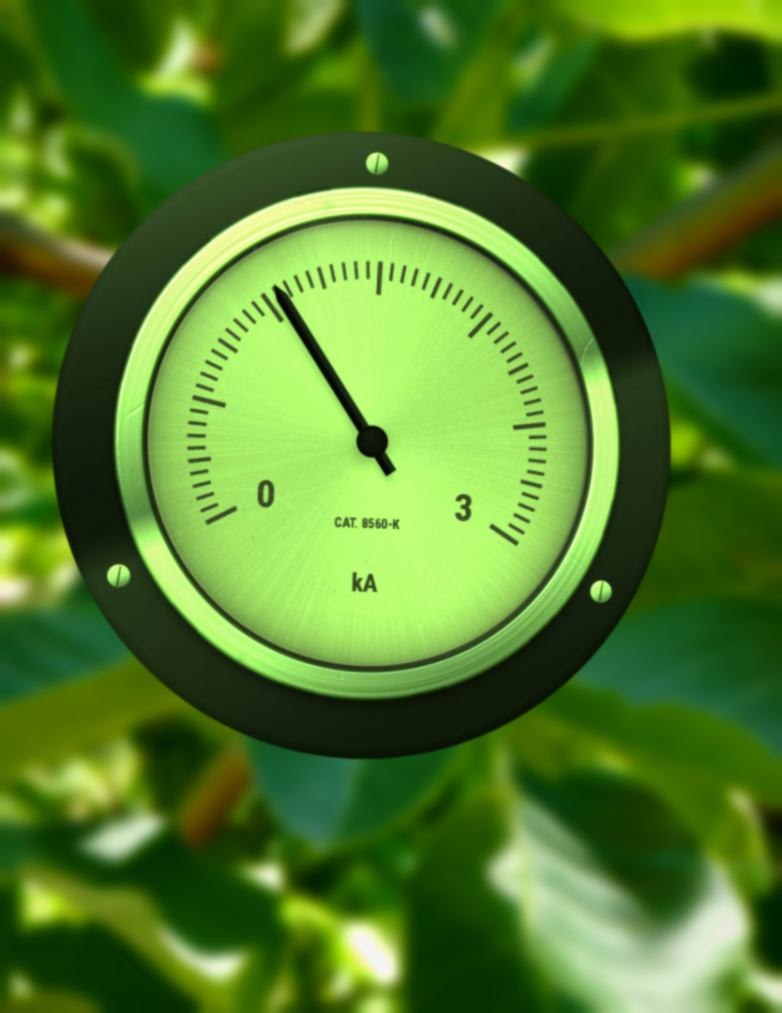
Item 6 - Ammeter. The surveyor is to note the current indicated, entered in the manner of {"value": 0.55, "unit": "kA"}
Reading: {"value": 1.05, "unit": "kA"}
